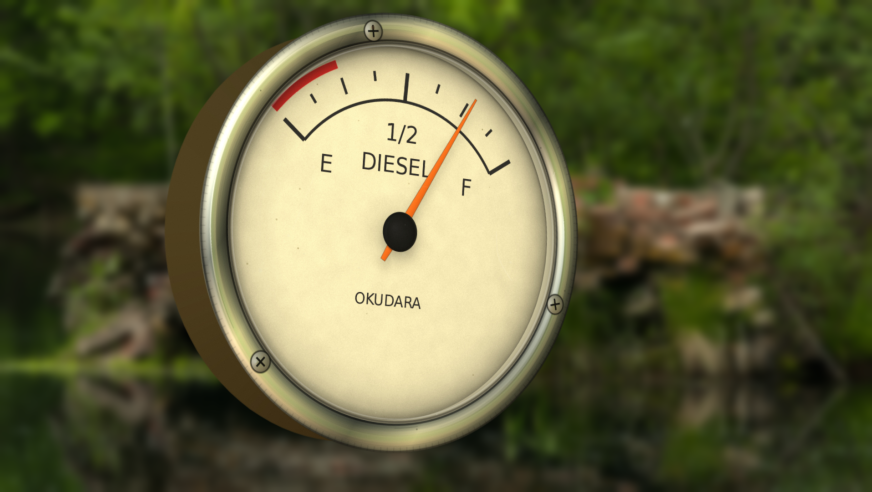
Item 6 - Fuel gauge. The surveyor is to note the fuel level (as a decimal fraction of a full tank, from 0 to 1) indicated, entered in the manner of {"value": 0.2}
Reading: {"value": 0.75}
